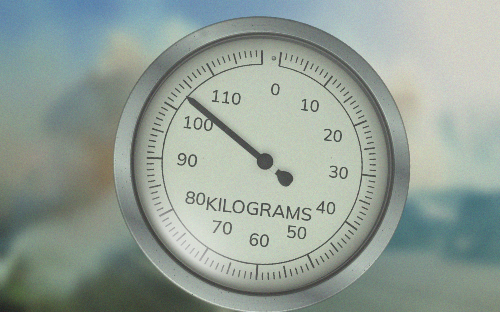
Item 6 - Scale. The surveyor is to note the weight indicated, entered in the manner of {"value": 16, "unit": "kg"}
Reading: {"value": 103, "unit": "kg"}
